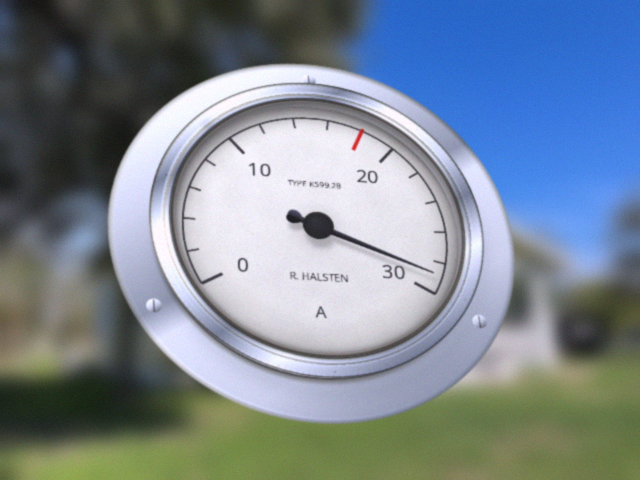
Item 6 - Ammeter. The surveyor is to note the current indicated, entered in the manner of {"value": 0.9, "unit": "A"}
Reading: {"value": 29, "unit": "A"}
